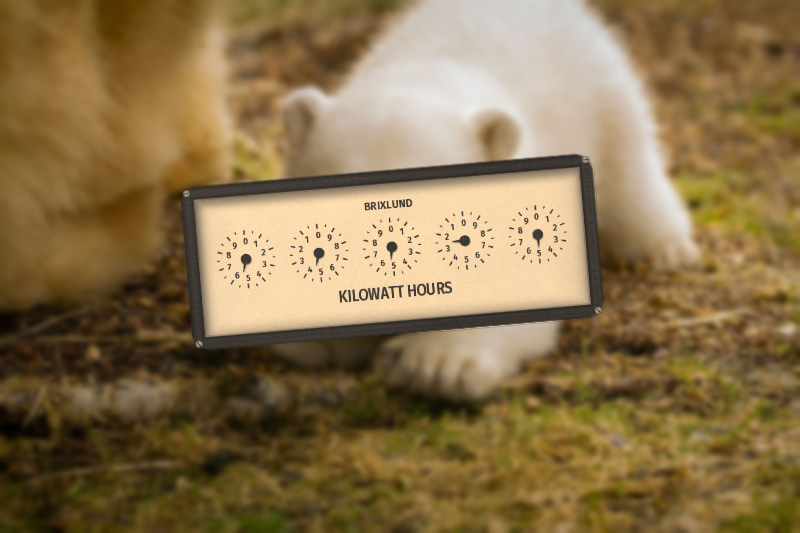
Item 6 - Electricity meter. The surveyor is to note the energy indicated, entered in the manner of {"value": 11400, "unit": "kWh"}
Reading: {"value": 54525, "unit": "kWh"}
